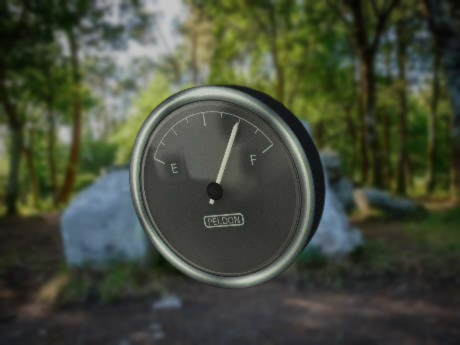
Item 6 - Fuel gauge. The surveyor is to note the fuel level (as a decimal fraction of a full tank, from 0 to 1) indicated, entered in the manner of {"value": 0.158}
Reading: {"value": 0.75}
